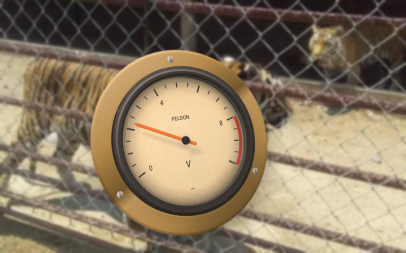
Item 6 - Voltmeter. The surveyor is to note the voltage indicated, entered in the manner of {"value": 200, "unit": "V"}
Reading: {"value": 2.25, "unit": "V"}
